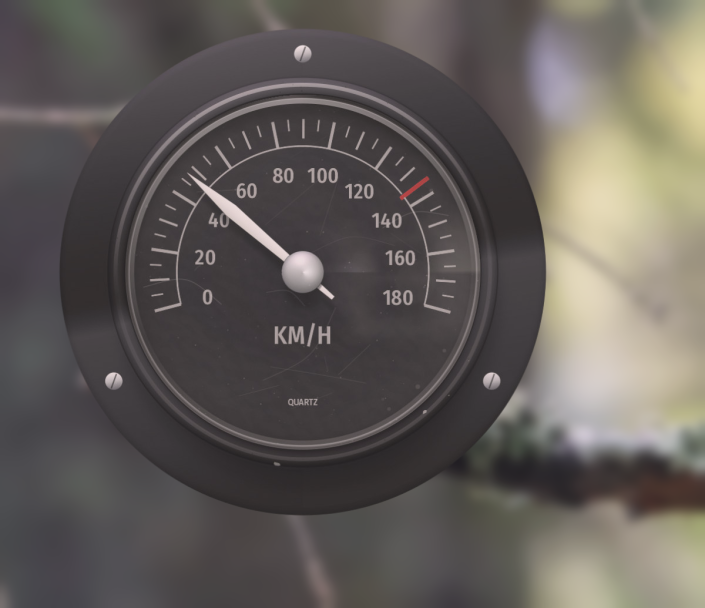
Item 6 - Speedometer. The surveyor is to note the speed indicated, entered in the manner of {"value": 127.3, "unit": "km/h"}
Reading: {"value": 47.5, "unit": "km/h"}
